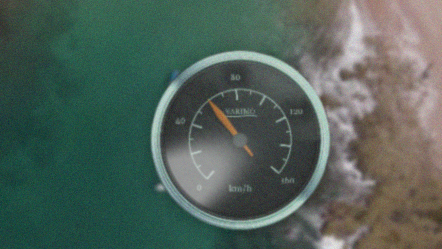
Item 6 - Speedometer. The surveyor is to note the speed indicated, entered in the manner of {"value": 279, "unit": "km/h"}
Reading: {"value": 60, "unit": "km/h"}
